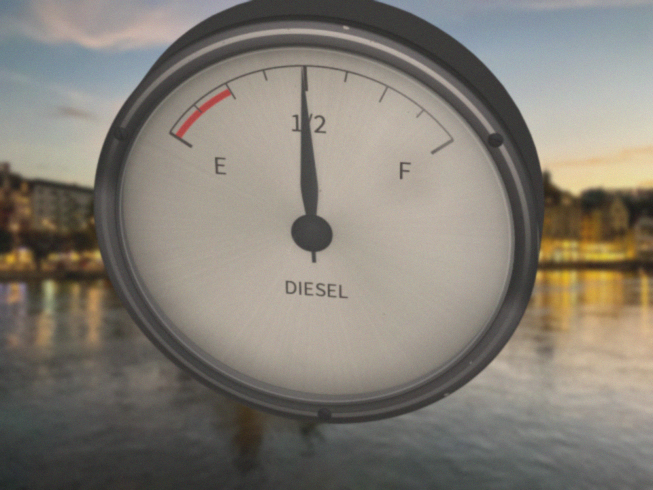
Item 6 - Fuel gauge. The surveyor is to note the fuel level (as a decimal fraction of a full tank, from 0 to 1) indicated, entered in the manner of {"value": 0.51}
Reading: {"value": 0.5}
